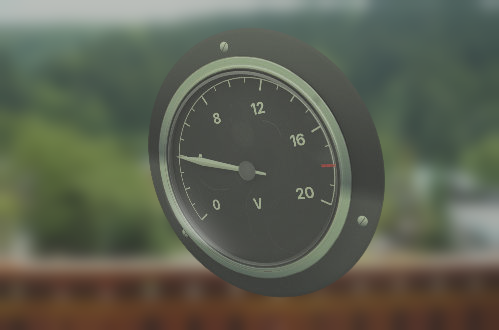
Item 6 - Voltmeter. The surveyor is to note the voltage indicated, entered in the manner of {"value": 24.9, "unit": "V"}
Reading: {"value": 4, "unit": "V"}
